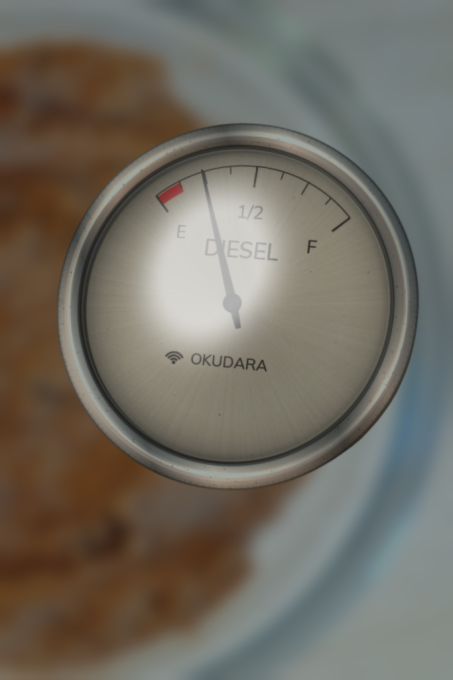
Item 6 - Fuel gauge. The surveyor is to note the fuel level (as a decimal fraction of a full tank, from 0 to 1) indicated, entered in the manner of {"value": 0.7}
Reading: {"value": 0.25}
